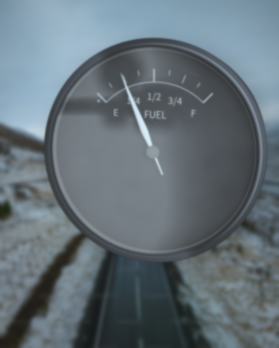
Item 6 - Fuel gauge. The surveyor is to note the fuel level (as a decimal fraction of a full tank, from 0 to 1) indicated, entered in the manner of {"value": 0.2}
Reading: {"value": 0.25}
